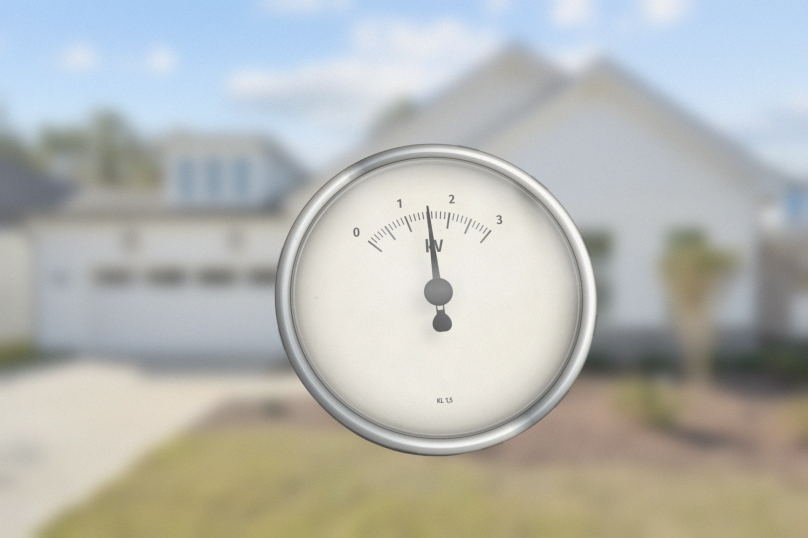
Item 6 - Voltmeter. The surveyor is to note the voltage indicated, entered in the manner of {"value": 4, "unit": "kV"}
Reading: {"value": 1.5, "unit": "kV"}
